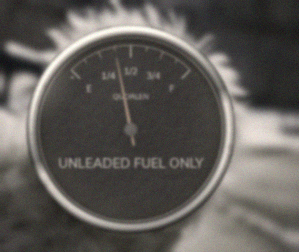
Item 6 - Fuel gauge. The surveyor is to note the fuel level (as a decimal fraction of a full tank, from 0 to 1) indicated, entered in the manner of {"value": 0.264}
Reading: {"value": 0.375}
